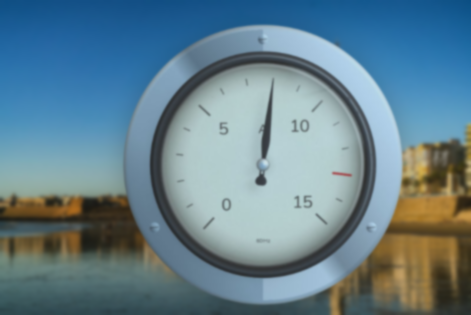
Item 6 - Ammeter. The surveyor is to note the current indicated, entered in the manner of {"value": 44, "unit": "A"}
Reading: {"value": 8, "unit": "A"}
